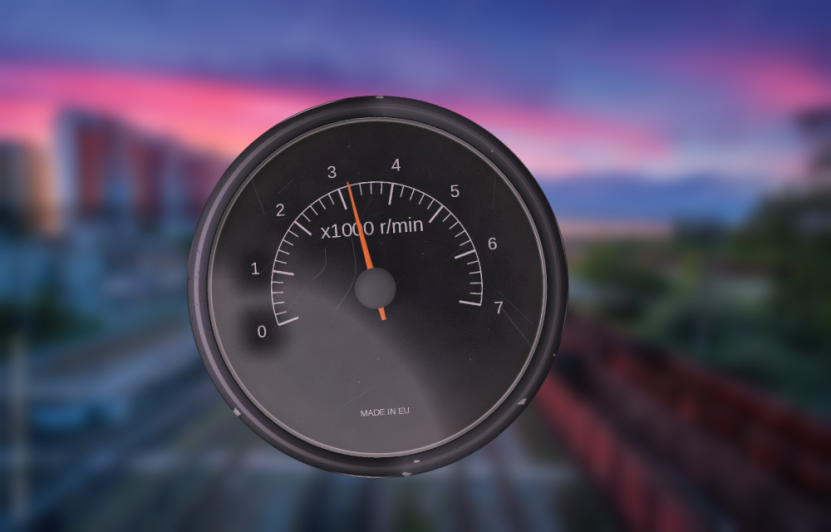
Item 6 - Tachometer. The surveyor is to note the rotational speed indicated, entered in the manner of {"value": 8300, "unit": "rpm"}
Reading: {"value": 3200, "unit": "rpm"}
